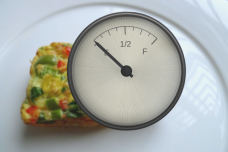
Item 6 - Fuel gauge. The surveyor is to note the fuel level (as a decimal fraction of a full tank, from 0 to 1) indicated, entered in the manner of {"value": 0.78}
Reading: {"value": 0}
